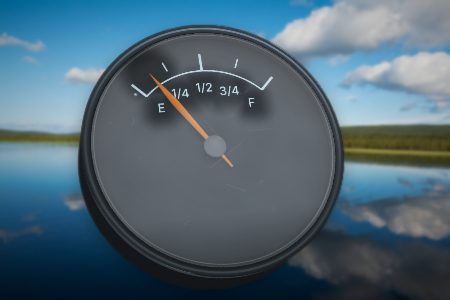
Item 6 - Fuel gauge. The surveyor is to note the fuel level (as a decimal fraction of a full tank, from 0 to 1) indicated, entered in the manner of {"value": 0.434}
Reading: {"value": 0.125}
